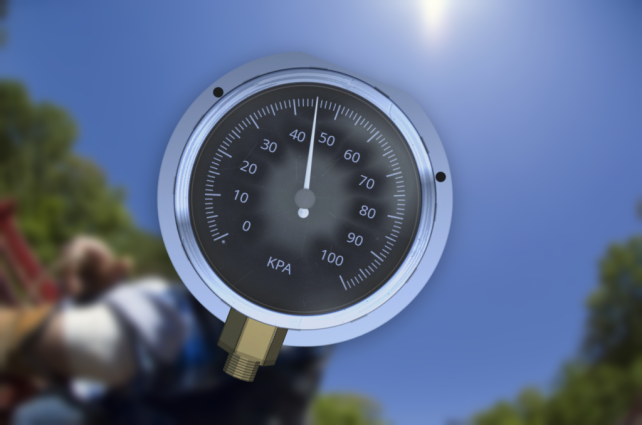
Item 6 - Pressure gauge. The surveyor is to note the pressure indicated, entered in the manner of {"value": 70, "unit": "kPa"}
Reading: {"value": 45, "unit": "kPa"}
